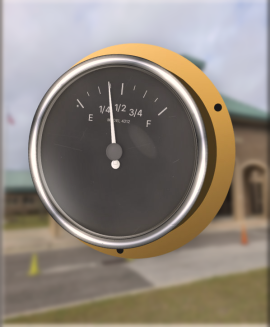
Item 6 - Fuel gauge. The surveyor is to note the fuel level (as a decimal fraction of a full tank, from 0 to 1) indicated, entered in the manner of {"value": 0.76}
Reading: {"value": 0.375}
